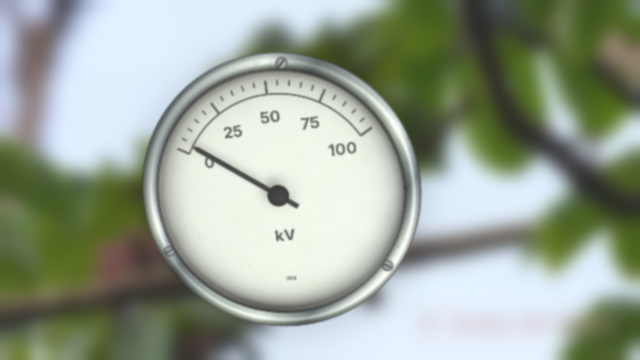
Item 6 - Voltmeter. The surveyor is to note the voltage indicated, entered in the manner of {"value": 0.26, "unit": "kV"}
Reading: {"value": 5, "unit": "kV"}
